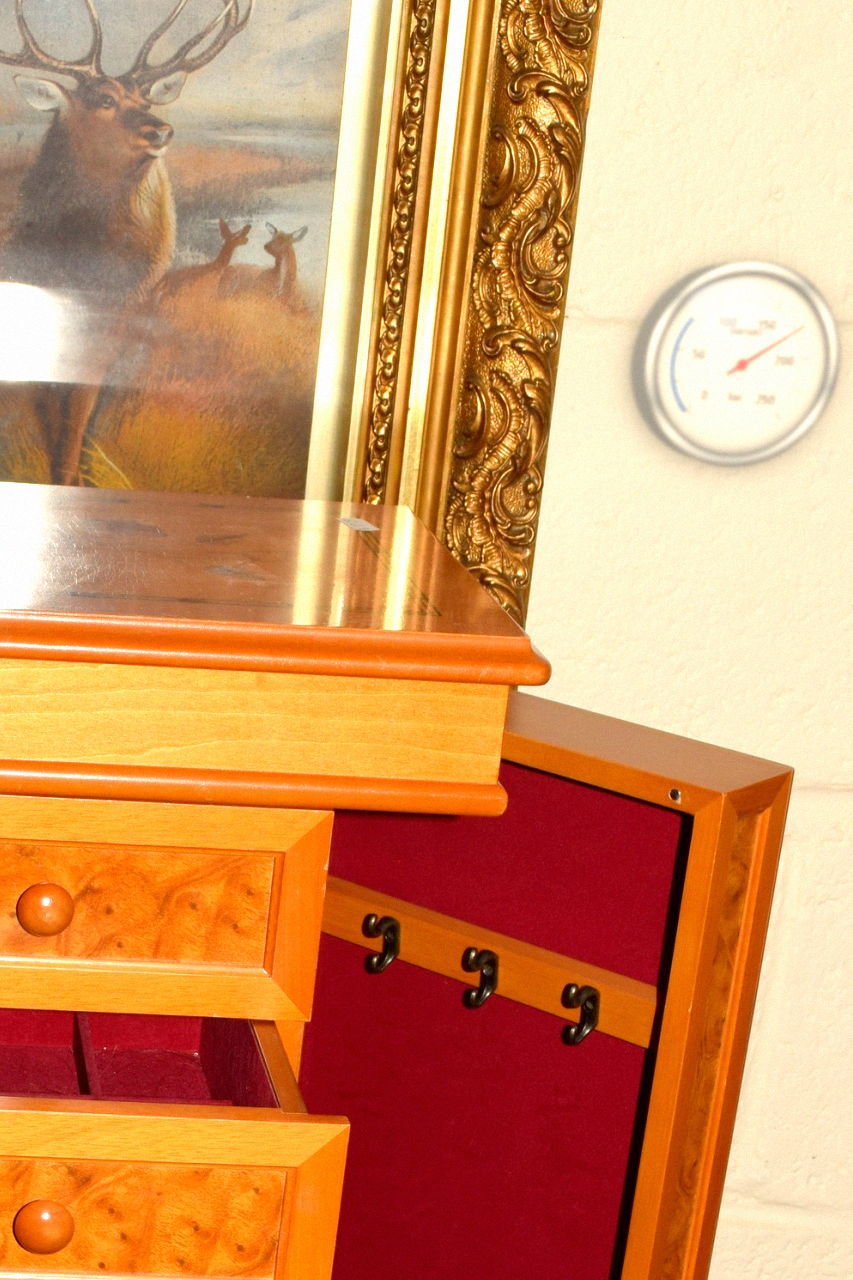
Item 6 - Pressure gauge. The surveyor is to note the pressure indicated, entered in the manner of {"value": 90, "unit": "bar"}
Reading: {"value": 175, "unit": "bar"}
